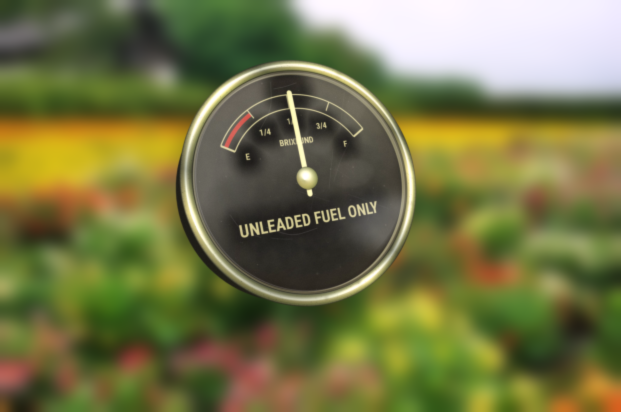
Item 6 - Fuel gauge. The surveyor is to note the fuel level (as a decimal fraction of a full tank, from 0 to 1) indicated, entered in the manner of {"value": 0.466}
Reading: {"value": 0.5}
